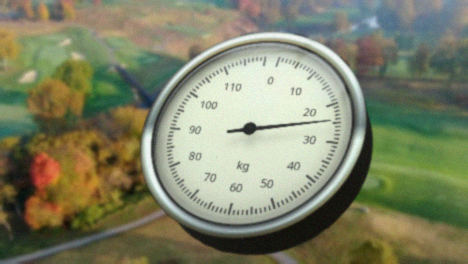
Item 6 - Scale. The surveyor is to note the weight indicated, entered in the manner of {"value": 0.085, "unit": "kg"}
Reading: {"value": 25, "unit": "kg"}
